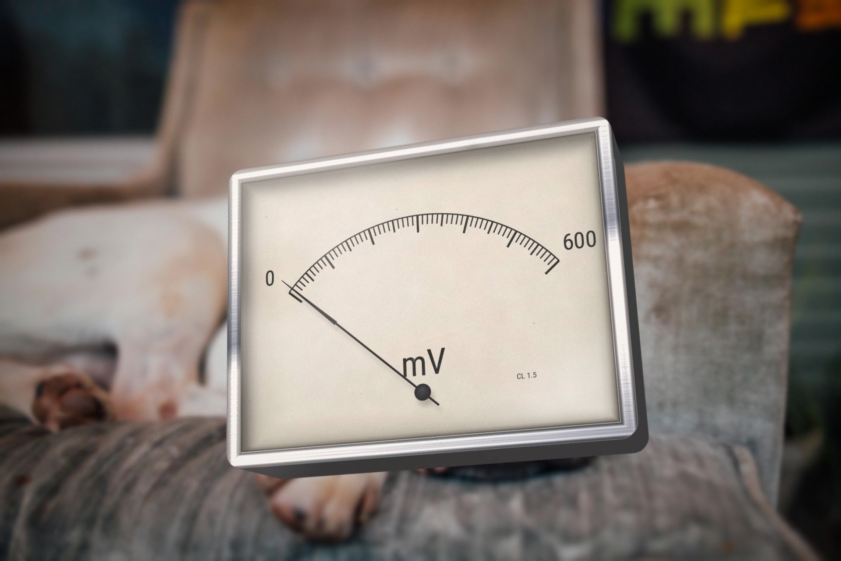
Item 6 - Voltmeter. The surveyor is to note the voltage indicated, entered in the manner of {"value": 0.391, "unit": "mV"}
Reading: {"value": 10, "unit": "mV"}
